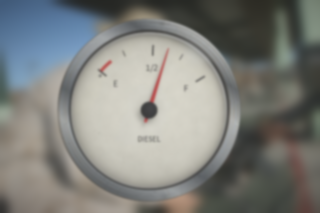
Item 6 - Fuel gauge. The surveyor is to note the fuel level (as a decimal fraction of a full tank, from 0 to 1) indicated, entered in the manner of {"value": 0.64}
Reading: {"value": 0.625}
